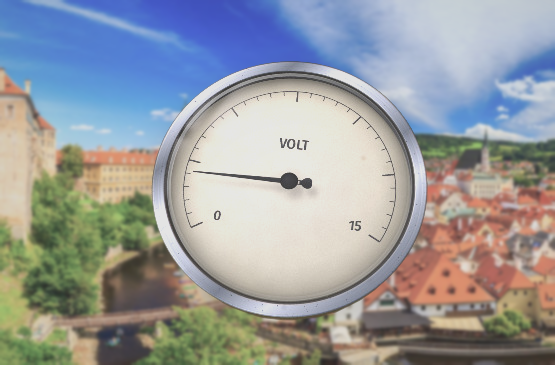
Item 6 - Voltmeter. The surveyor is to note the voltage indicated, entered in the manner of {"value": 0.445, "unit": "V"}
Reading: {"value": 2, "unit": "V"}
